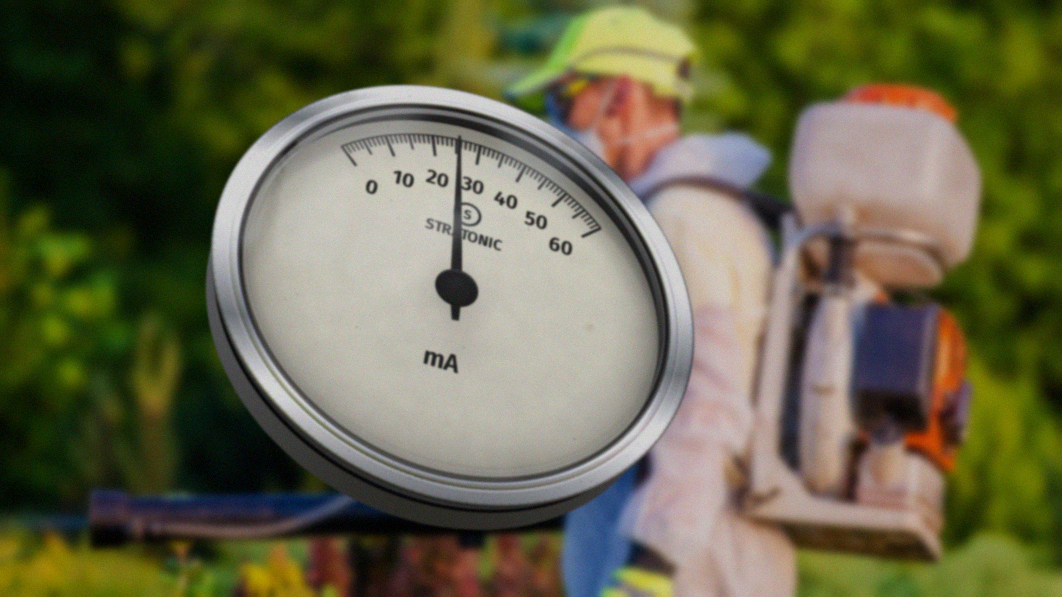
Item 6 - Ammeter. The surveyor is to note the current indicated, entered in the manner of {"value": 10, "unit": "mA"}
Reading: {"value": 25, "unit": "mA"}
